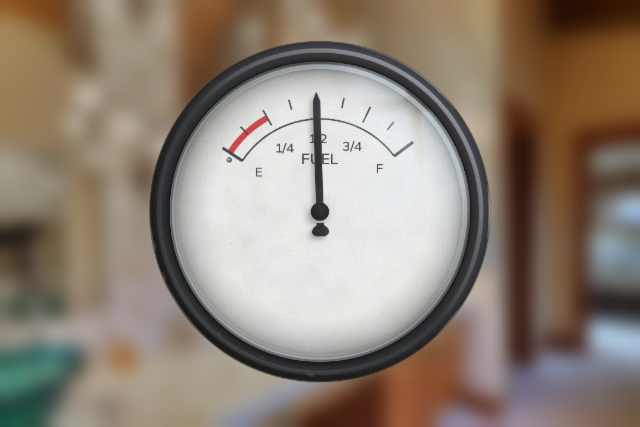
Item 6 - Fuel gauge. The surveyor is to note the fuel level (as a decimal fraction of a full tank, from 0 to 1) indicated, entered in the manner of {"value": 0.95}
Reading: {"value": 0.5}
